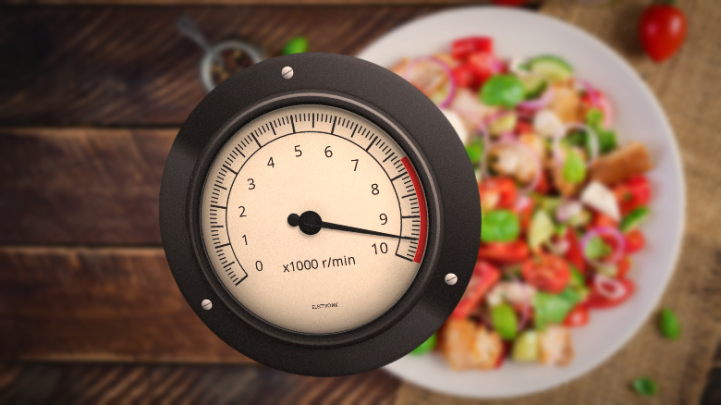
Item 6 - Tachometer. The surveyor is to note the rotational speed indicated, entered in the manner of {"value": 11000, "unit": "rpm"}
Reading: {"value": 9500, "unit": "rpm"}
